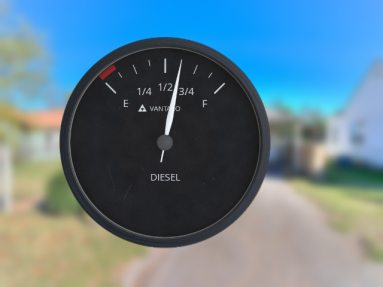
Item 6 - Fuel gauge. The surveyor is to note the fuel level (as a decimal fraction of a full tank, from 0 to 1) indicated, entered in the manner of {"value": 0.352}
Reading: {"value": 0.625}
